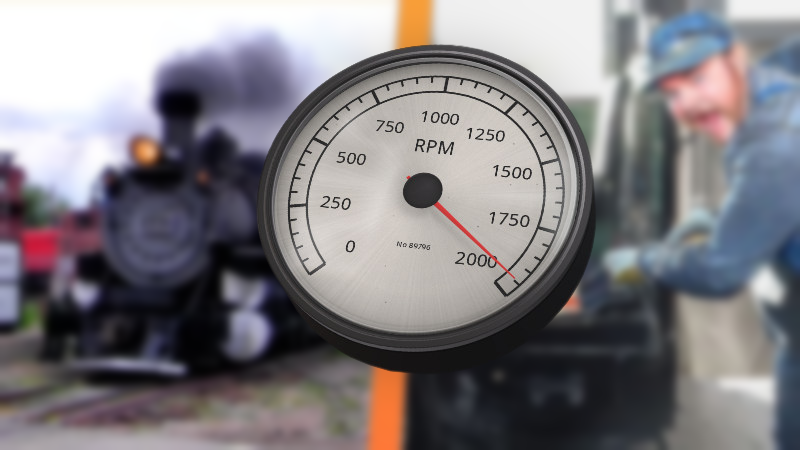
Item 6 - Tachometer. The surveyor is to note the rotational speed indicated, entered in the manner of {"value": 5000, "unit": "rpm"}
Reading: {"value": 1950, "unit": "rpm"}
